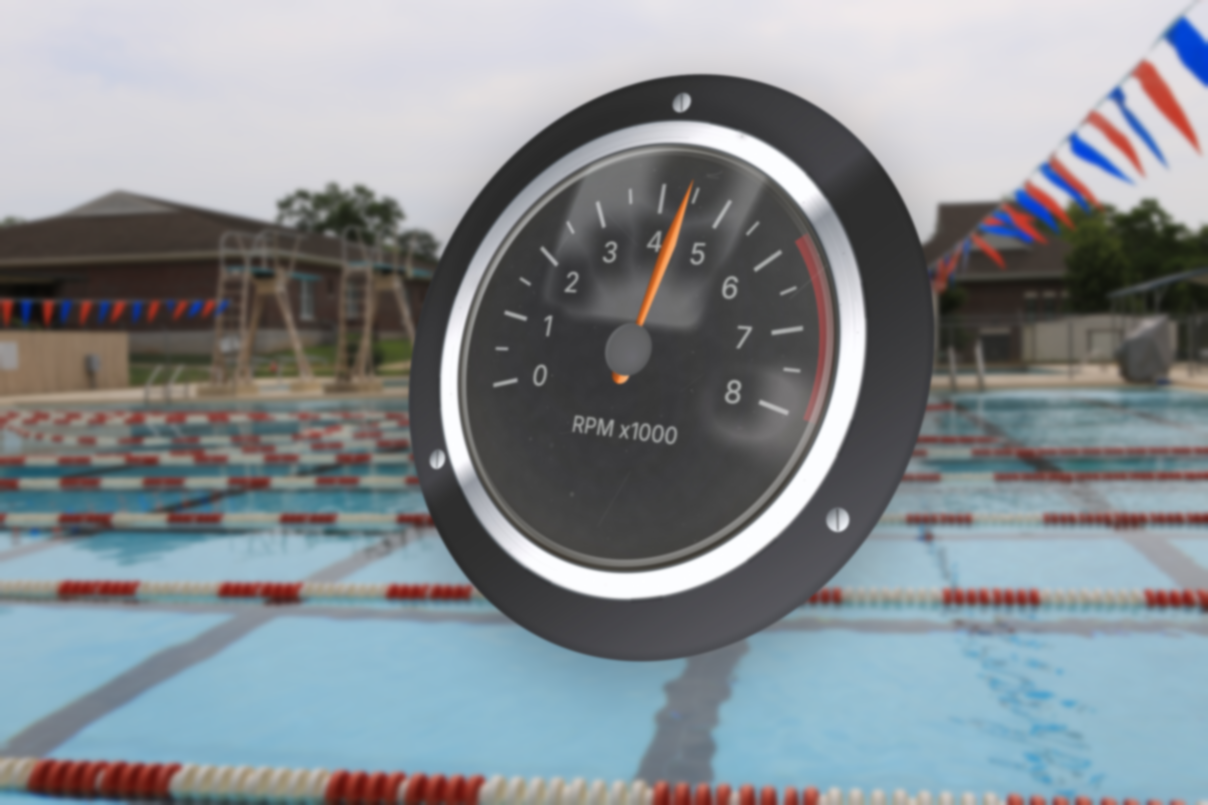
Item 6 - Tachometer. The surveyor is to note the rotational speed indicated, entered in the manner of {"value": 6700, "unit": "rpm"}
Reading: {"value": 4500, "unit": "rpm"}
